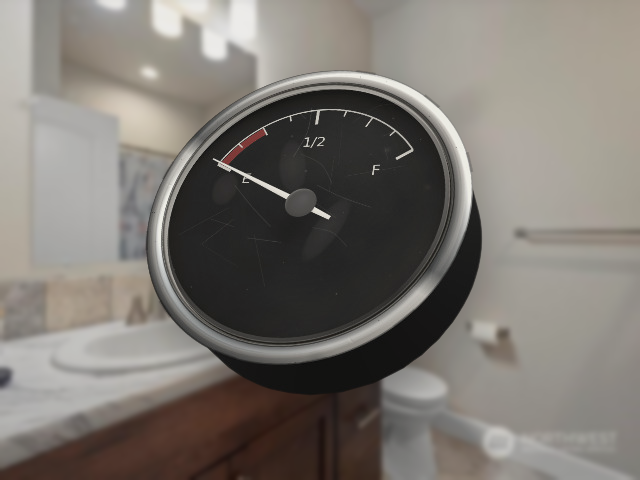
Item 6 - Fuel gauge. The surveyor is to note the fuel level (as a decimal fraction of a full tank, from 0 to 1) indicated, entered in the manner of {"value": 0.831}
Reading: {"value": 0}
